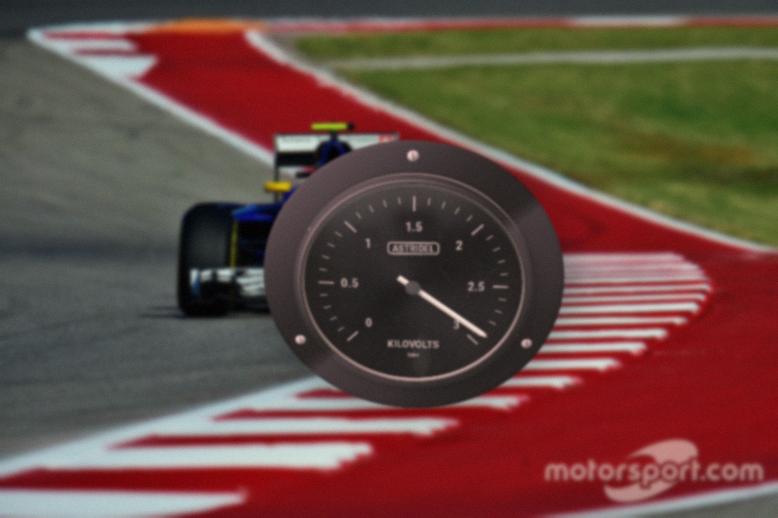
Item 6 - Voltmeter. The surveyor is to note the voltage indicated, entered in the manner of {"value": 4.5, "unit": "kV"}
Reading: {"value": 2.9, "unit": "kV"}
